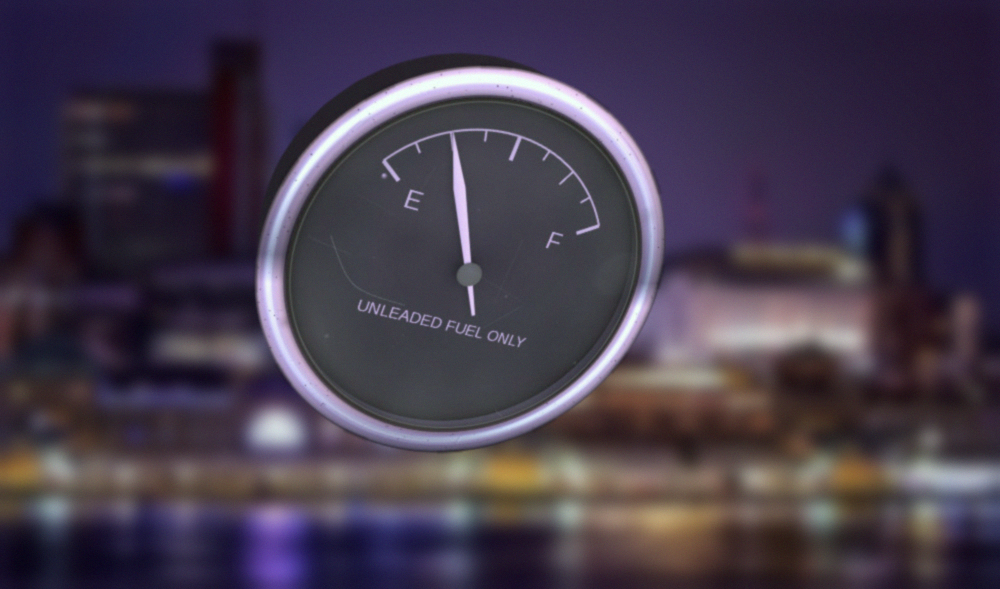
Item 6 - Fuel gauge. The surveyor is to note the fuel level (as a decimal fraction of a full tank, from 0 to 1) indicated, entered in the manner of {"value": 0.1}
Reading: {"value": 0.25}
